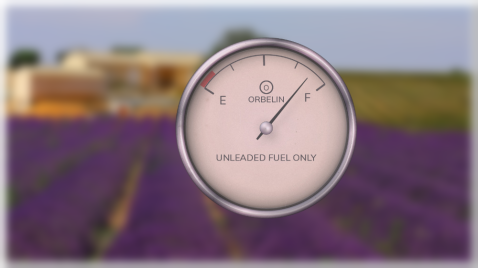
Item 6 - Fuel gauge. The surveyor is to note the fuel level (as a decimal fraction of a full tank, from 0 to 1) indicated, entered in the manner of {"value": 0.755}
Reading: {"value": 0.875}
